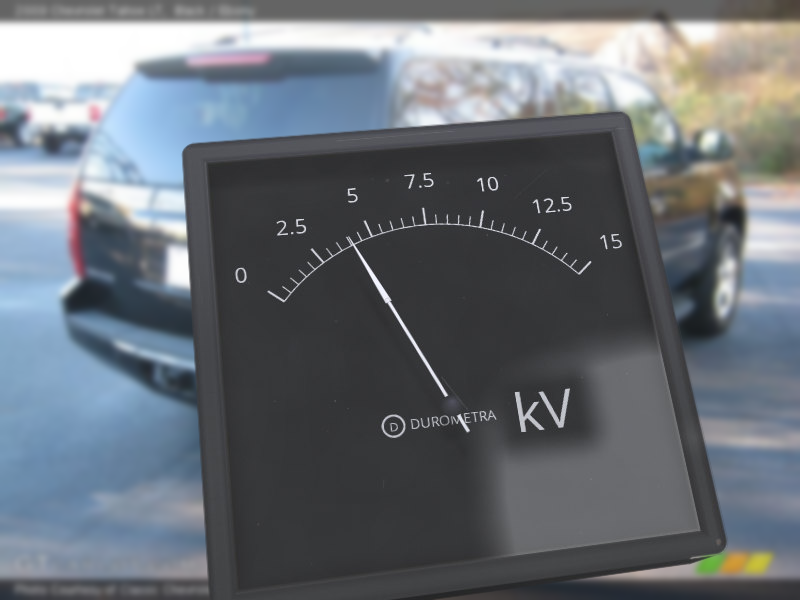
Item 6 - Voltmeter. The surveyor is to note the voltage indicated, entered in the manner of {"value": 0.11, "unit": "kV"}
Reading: {"value": 4, "unit": "kV"}
